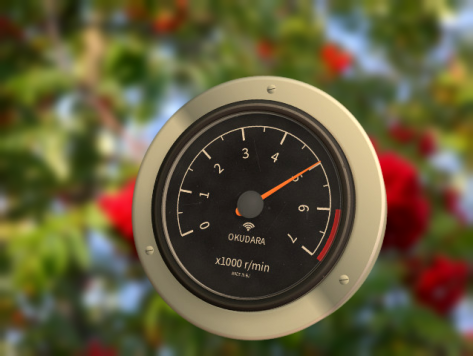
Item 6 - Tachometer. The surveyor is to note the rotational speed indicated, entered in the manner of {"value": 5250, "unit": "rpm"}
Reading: {"value": 5000, "unit": "rpm"}
